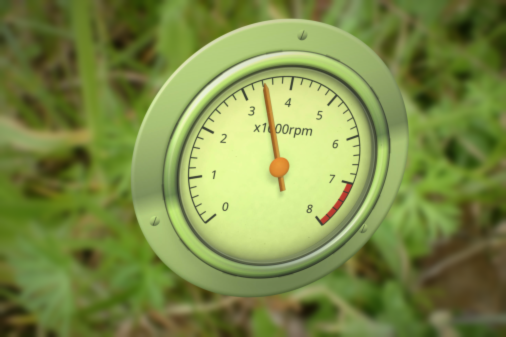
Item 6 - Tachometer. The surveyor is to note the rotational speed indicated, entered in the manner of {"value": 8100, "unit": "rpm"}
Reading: {"value": 3400, "unit": "rpm"}
